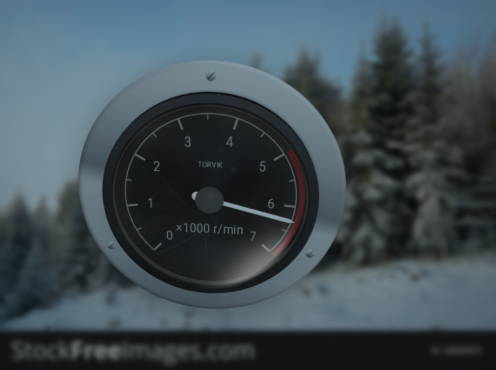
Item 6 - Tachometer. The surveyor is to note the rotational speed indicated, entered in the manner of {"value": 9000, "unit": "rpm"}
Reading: {"value": 6250, "unit": "rpm"}
